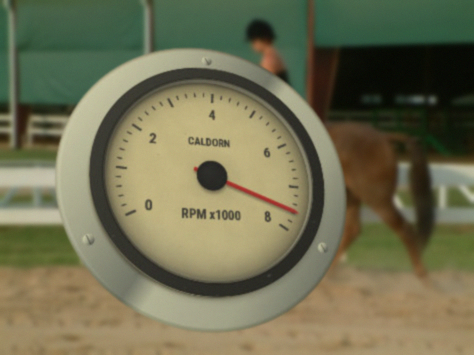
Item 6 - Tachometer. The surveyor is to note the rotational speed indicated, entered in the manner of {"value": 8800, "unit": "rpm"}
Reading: {"value": 7600, "unit": "rpm"}
